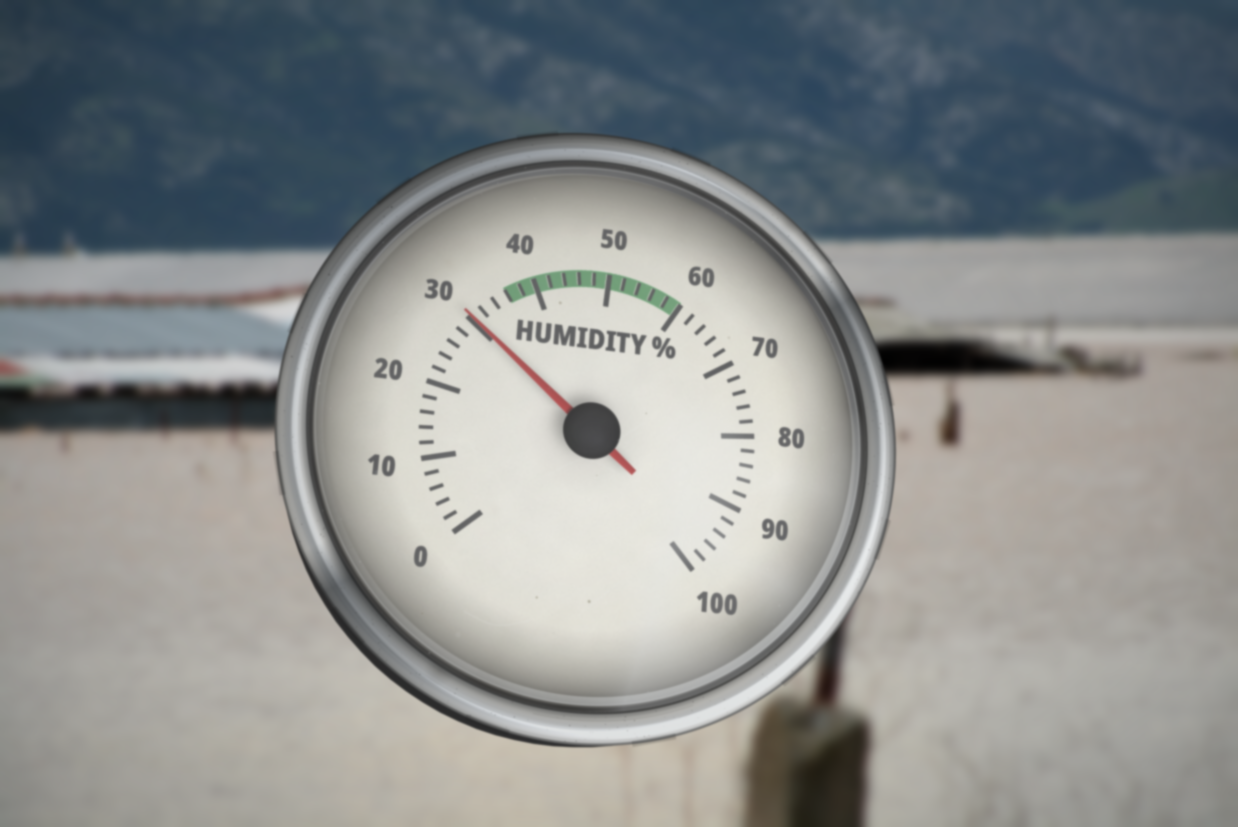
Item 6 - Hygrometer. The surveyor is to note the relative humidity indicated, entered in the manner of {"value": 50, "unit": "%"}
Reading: {"value": 30, "unit": "%"}
